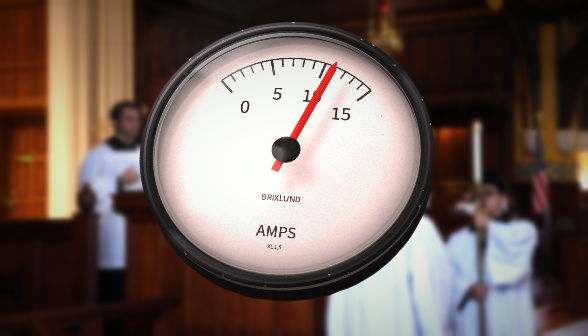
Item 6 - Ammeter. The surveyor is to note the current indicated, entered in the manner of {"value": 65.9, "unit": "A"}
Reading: {"value": 11, "unit": "A"}
